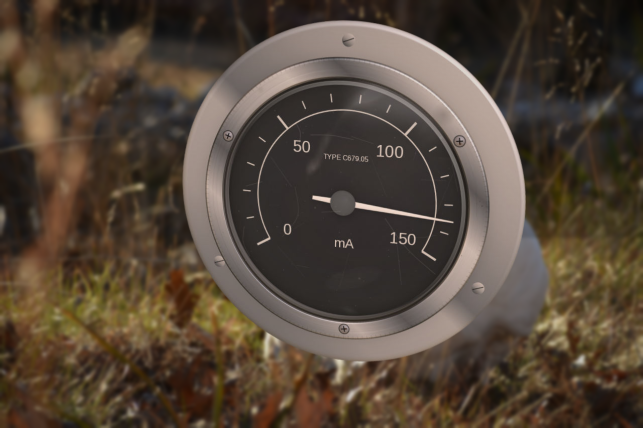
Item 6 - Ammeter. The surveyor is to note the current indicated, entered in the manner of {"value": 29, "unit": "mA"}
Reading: {"value": 135, "unit": "mA"}
